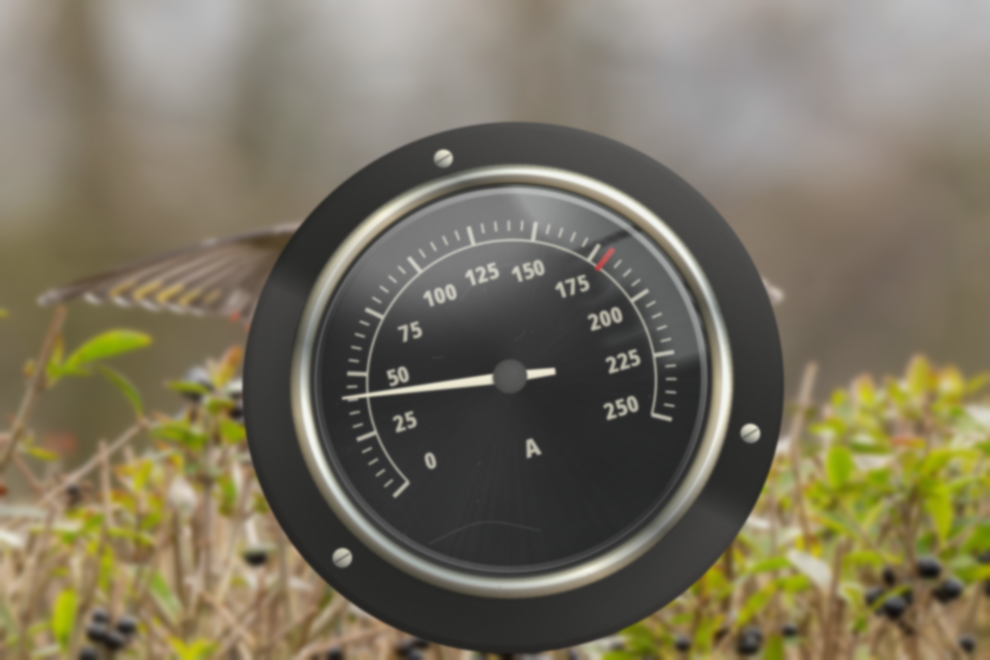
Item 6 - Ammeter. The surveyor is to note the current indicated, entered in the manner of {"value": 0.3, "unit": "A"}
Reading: {"value": 40, "unit": "A"}
